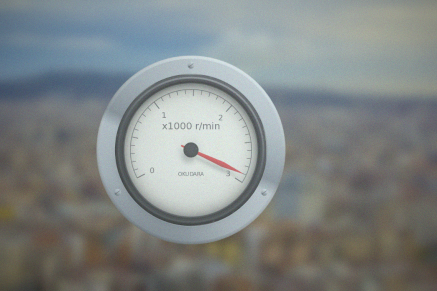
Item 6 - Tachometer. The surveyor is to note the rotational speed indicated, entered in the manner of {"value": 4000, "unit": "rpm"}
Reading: {"value": 2900, "unit": "rpm"}
